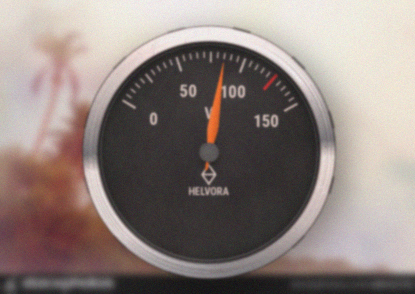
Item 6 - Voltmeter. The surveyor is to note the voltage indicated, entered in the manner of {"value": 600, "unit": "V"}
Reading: {"value": 85, "unit": "V"}
